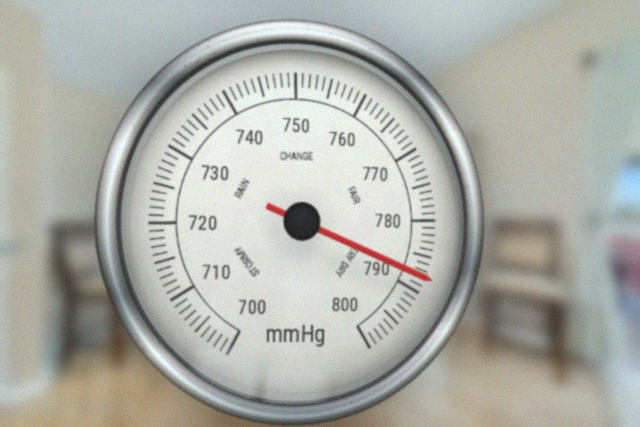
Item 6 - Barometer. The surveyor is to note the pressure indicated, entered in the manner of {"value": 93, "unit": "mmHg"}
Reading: {"value": 788, "unit": "mmHg"}
